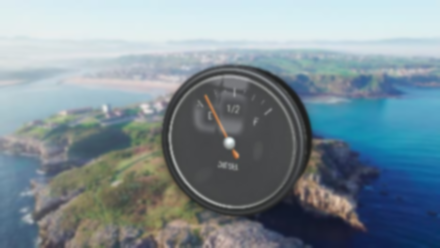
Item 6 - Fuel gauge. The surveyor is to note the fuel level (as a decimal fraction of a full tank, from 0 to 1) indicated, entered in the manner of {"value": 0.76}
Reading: {"value": 0.125}
